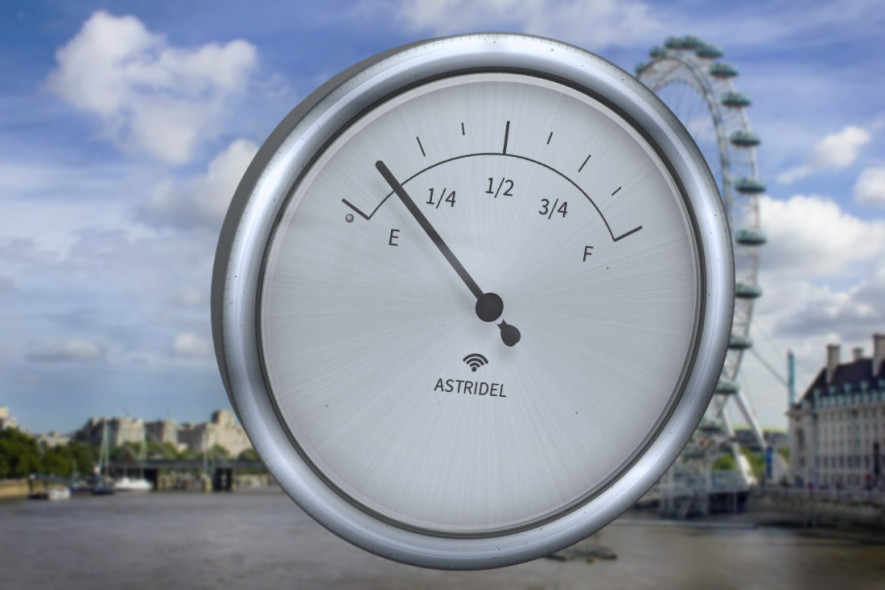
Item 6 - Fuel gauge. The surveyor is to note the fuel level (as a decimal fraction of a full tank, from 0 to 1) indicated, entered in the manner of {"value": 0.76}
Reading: {"value": 0.125}
